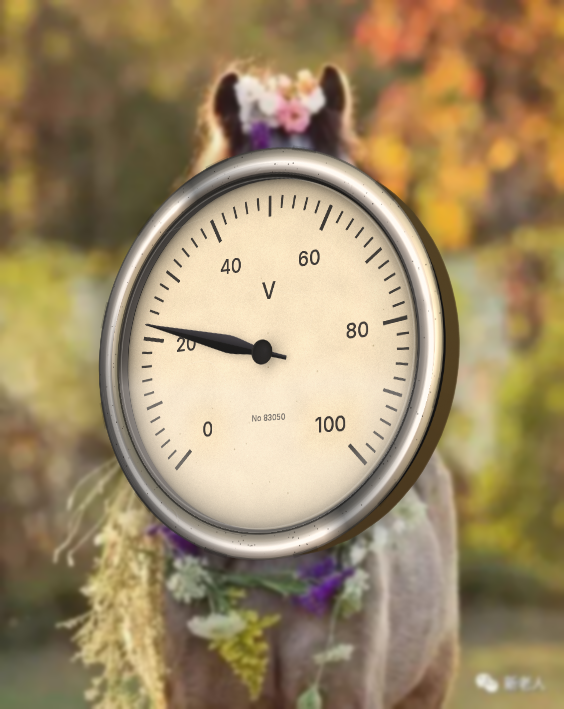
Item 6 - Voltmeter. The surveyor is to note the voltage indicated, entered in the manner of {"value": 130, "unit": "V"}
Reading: {"value": 22, "unit": "V"}
